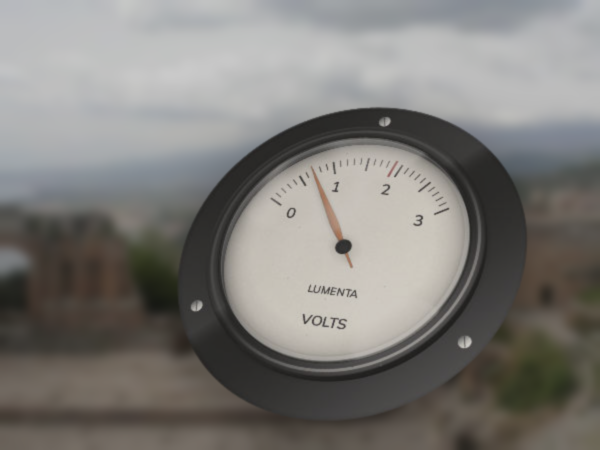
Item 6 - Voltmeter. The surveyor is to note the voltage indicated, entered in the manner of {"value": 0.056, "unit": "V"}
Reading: {"value": 0.7, "unit": "V"}
